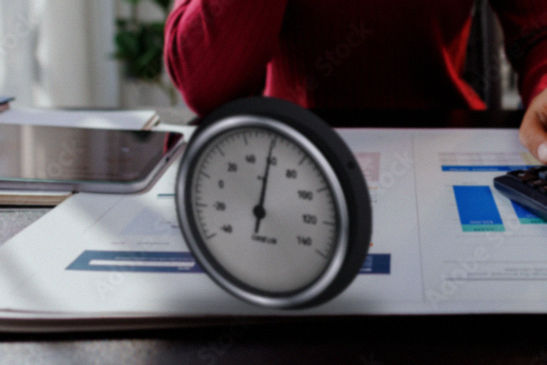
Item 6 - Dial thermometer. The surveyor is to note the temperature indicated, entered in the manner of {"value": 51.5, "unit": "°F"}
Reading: {"value": 60, "unit": "°F"}
